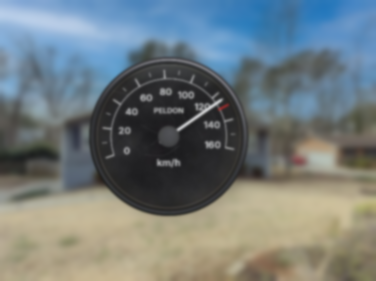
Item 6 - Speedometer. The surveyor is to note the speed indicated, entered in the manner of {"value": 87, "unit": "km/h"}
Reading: {"value": 125, "unit": "km/h"}
